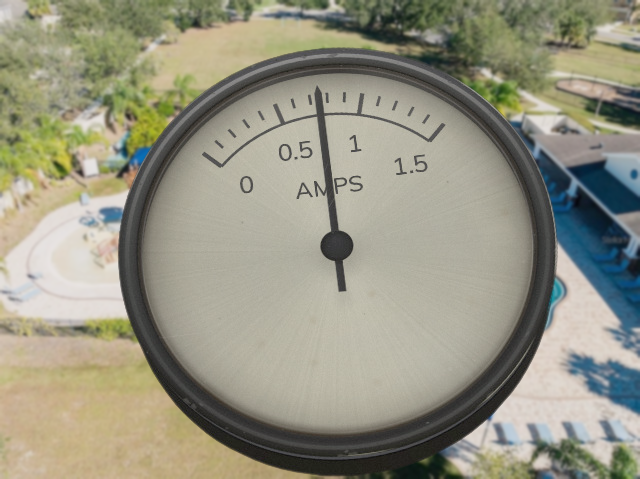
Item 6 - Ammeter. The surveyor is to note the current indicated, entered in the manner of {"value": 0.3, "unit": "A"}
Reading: {"value": 0.75, "unit": "A"}
